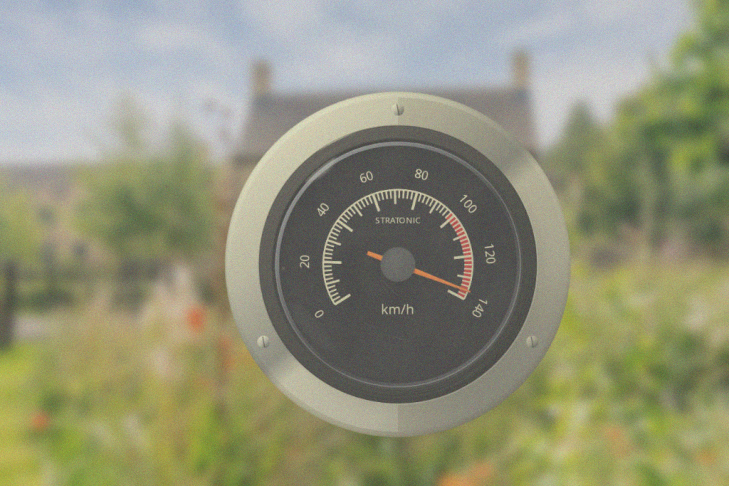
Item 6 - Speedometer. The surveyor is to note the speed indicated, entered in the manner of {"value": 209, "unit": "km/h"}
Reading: {"value": 136, "unit": "km/h"}
